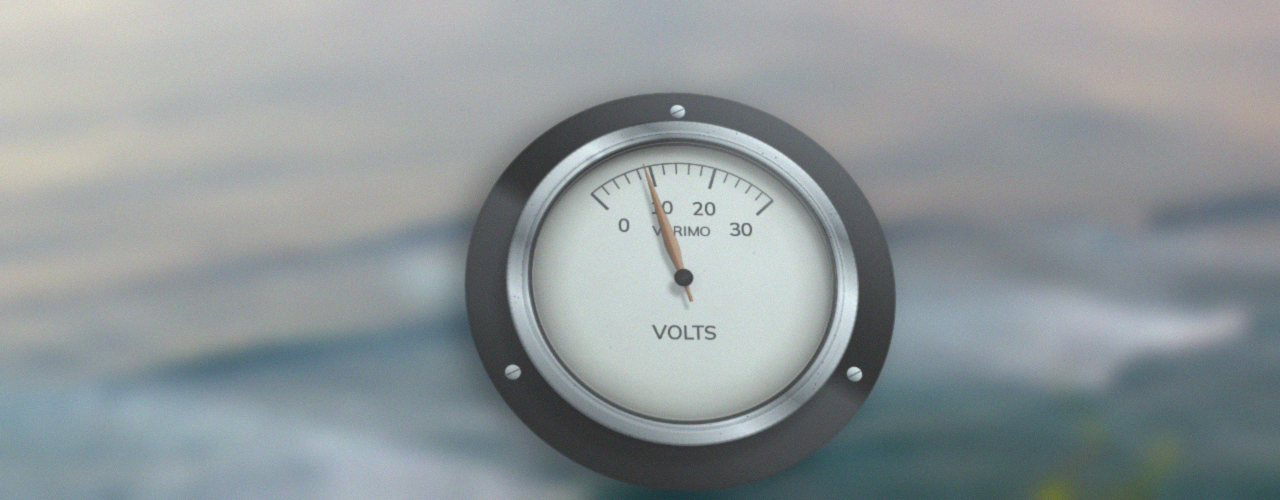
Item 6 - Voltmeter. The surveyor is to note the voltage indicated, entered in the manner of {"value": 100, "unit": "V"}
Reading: {"value": 9, "unit": "V"}
